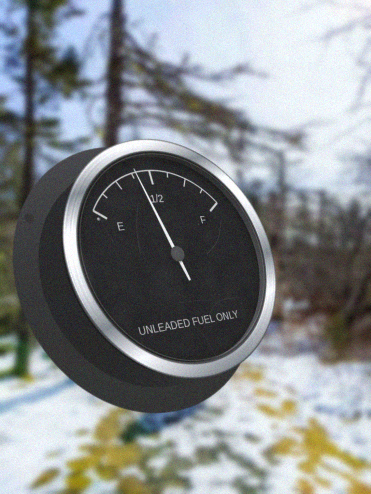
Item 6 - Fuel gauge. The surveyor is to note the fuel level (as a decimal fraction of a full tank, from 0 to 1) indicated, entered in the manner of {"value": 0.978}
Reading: {"value": 0.375}
